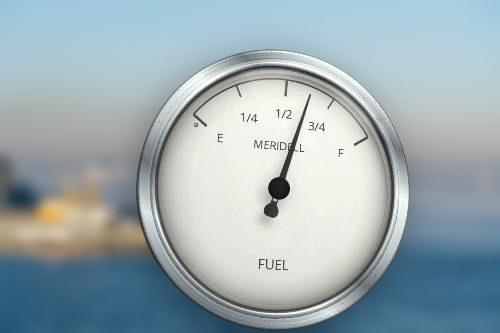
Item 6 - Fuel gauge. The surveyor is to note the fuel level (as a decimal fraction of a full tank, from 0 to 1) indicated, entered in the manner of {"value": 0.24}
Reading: {"value": 0.625}
